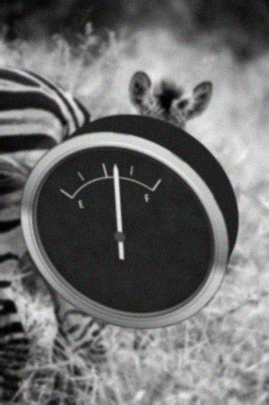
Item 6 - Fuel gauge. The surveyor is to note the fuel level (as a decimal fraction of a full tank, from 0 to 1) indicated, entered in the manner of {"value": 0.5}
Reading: {"value": 0.625}
